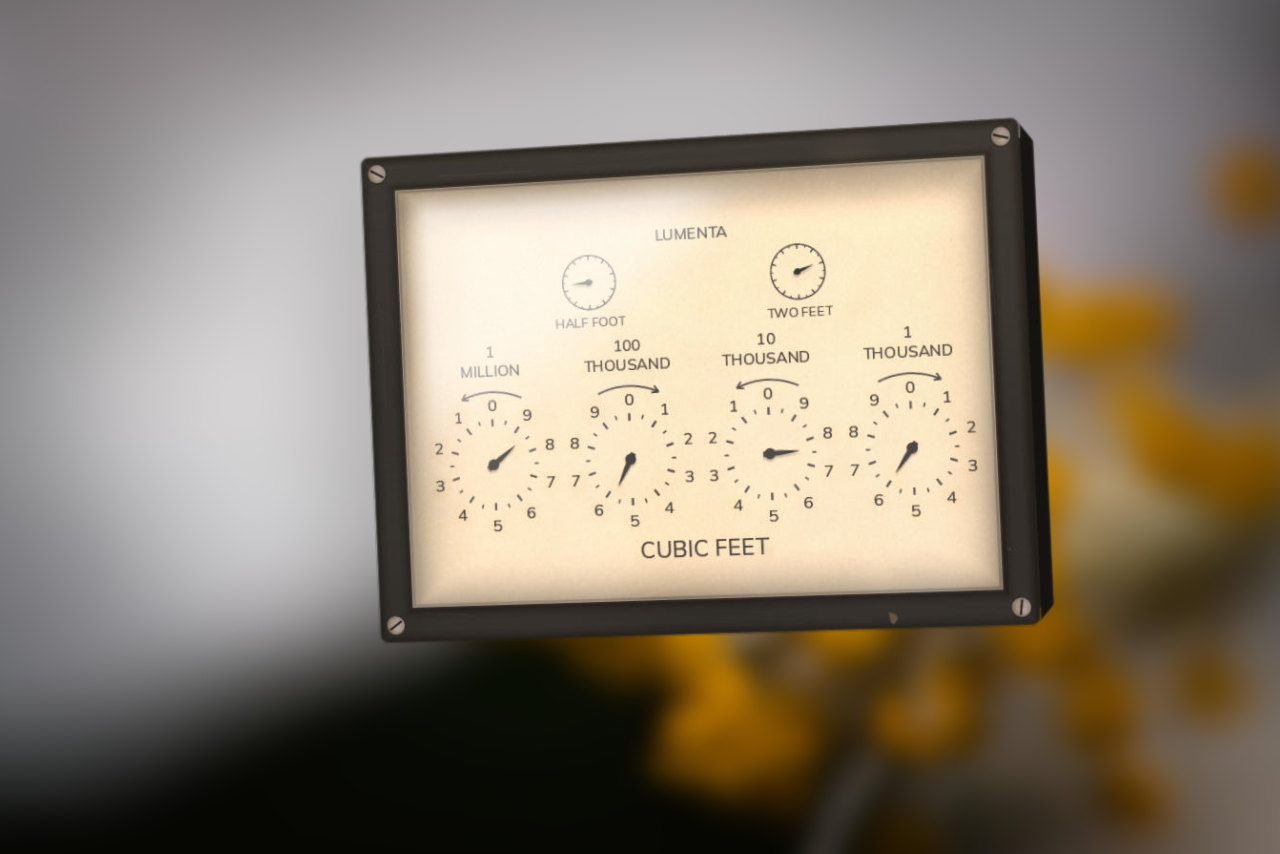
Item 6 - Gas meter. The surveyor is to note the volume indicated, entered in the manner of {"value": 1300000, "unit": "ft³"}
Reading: {"value": 857600, "unit": "ft³"}
